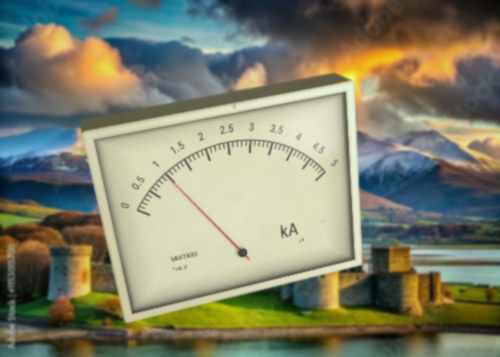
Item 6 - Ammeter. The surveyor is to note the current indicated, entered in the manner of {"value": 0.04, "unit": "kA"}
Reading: {"value": 1, "unit": "kA"}
